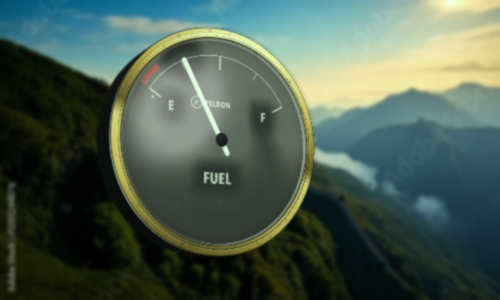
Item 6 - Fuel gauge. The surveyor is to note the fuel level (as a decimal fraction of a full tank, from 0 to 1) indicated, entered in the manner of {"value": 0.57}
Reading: {"value": 0.25}
